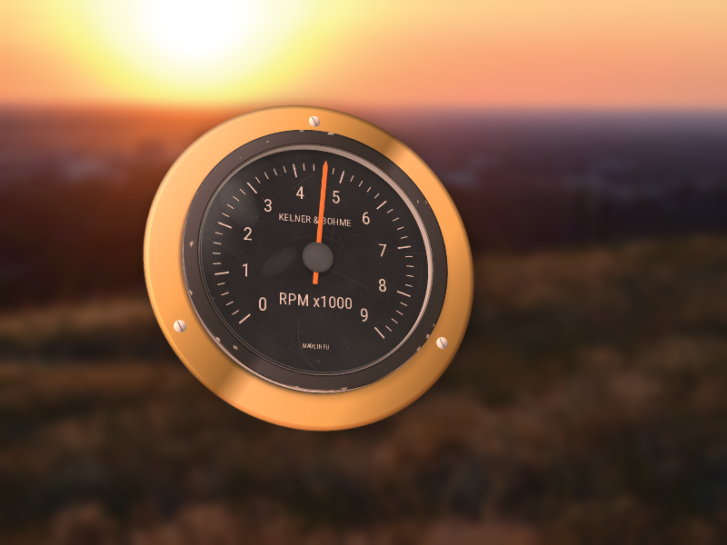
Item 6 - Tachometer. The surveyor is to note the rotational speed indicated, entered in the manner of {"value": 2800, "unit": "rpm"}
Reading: {"value": 4600, "unit": "rpm"}
